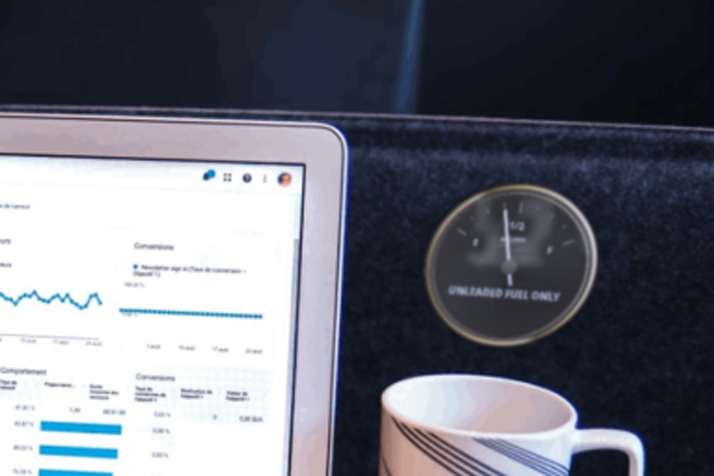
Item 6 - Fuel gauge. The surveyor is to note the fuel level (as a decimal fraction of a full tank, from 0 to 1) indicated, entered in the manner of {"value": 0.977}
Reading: {"value": 0.375}
